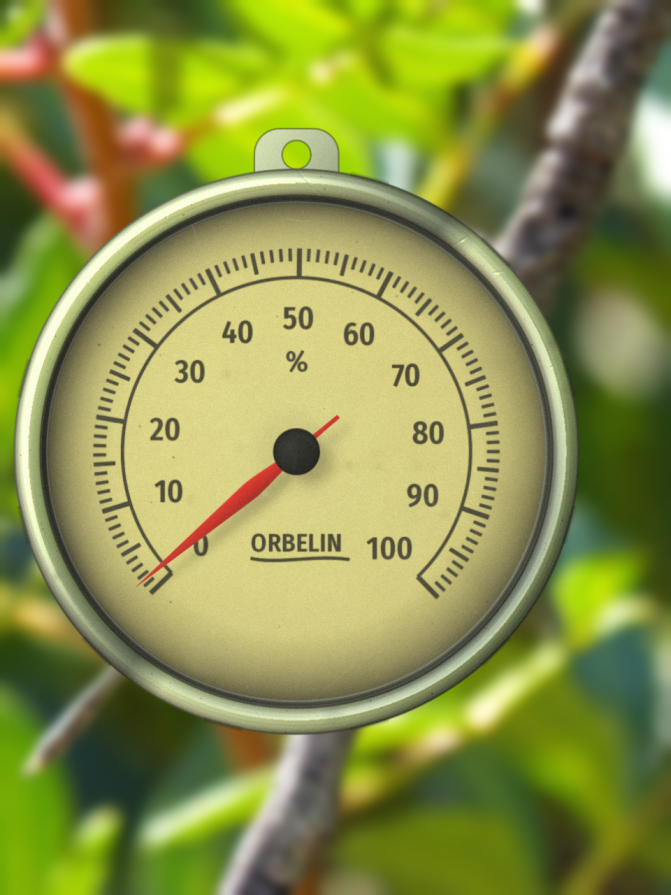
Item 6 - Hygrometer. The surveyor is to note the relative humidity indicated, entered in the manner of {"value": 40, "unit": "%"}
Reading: {"value": 1.5, "unit": "%"}
